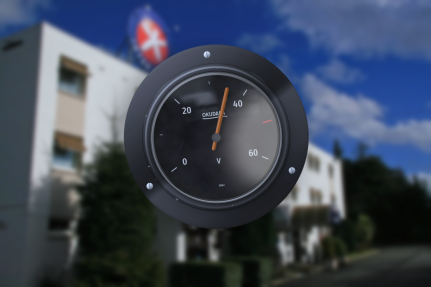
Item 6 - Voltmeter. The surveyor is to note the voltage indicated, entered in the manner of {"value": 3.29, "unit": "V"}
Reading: {"value": 35, "unit": "V"}
